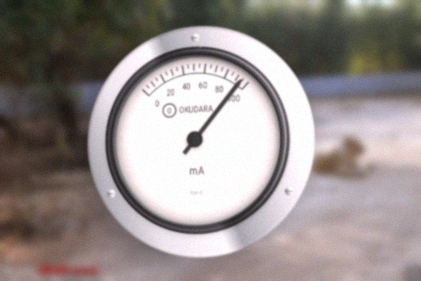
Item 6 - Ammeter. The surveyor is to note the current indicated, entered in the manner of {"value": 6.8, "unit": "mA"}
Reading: {"value": 95, "unit": "mA"}
